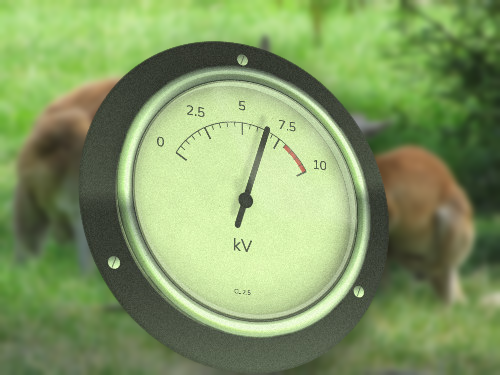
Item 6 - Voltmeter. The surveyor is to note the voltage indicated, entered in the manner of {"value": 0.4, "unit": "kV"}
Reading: {"value": 6.5, "unit": "kV"}
